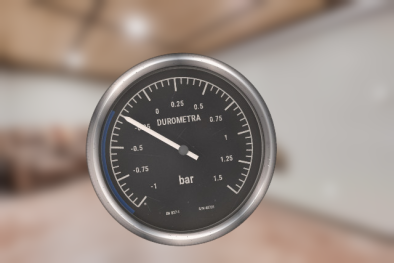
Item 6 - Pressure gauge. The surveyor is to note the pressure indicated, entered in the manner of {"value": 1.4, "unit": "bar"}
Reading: {"value": -0.25, "unit": "bar"}
